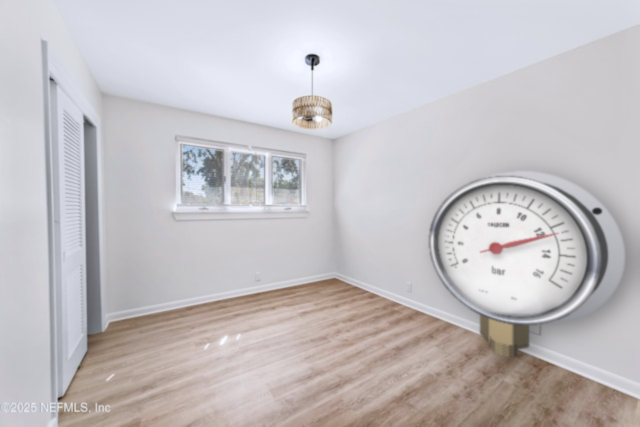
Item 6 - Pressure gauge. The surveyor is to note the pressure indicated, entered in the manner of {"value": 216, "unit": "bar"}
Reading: {"value": 12.5, "unit": "bar"}
